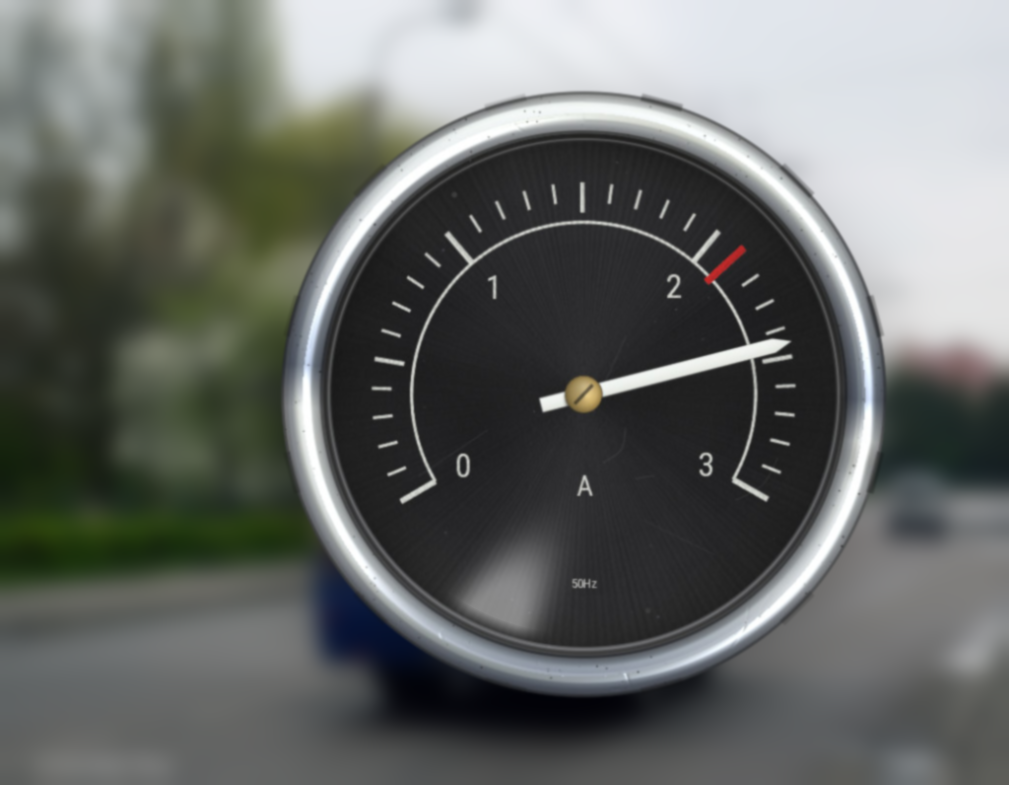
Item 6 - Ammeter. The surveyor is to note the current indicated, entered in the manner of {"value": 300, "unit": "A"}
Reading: {"value": 2.45, "unit": "A"}
